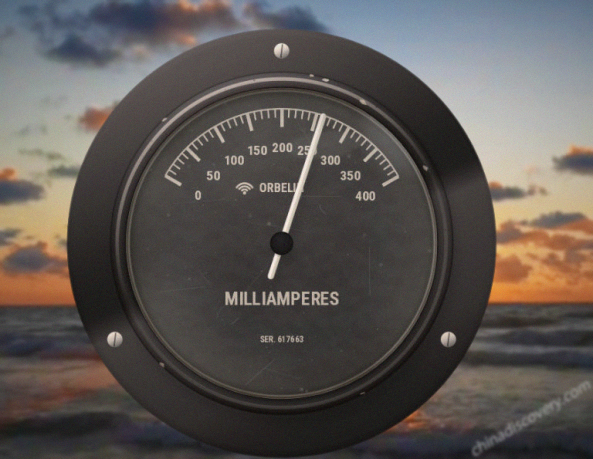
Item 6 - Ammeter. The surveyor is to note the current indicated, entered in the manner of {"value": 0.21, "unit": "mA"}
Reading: {"value": 260, "unit": "mA"}
